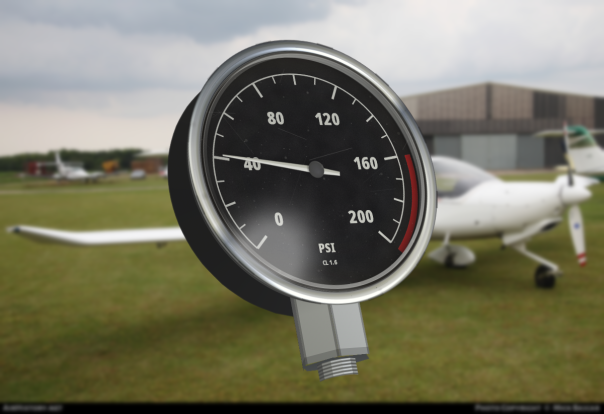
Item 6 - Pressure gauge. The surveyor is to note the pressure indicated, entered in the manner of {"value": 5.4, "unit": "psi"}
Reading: {"value": 40, "unit": "psi"}
